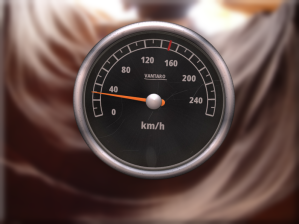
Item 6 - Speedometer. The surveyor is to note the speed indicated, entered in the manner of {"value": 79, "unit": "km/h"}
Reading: {"value": 30, "unit": "km/h"}
